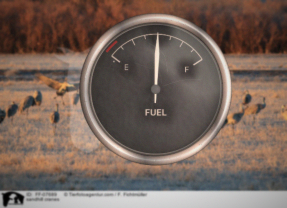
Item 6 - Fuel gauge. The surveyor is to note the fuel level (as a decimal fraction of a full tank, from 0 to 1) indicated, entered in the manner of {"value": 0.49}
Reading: {"value": 0.5}
